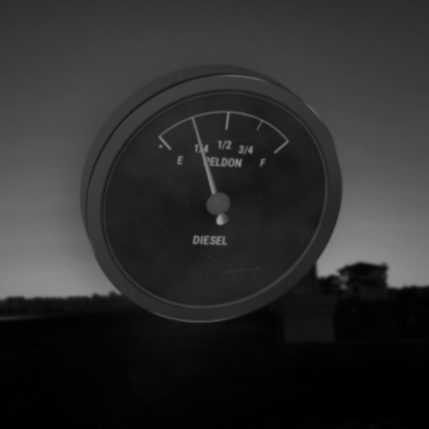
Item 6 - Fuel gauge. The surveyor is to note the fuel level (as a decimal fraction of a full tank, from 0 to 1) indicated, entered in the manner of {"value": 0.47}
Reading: {"value": 0.25}
